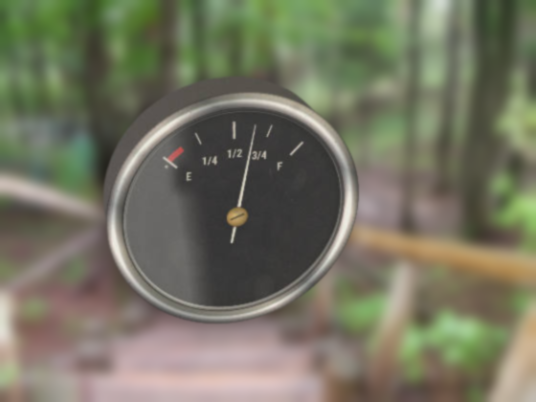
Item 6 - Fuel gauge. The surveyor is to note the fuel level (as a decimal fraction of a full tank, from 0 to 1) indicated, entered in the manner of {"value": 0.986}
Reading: {"value": 0.625}
